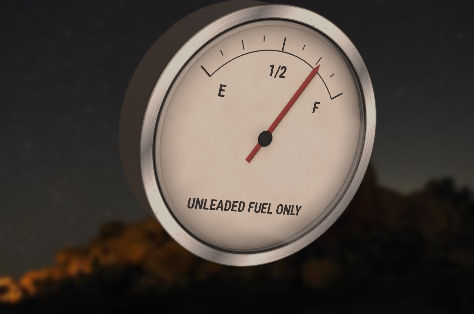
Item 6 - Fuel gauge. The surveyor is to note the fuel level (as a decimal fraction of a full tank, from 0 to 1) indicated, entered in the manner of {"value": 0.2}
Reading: {"value": 0.75}
